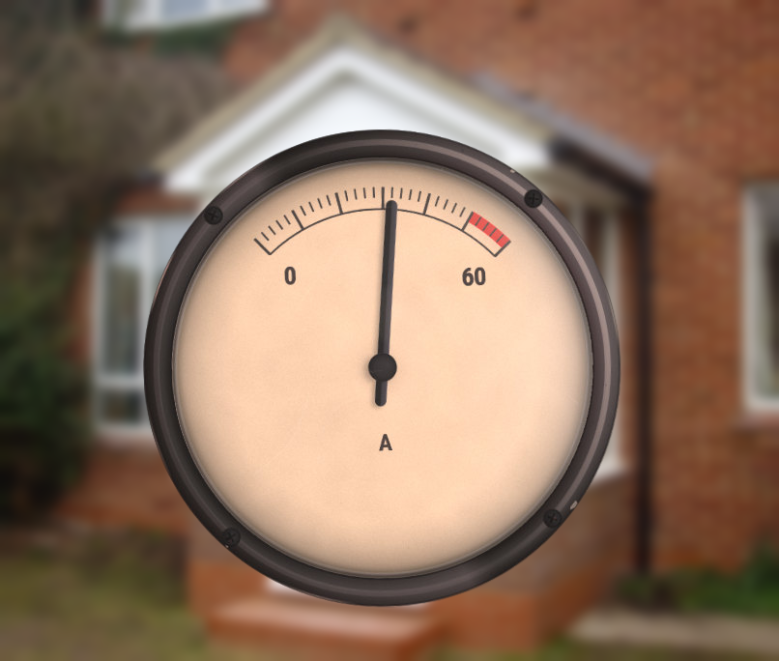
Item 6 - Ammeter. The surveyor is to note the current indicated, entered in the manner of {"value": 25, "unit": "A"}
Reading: {"value": 32, "unit": "A"}
